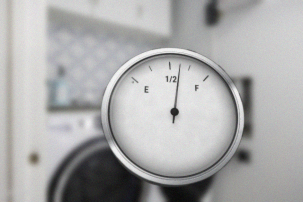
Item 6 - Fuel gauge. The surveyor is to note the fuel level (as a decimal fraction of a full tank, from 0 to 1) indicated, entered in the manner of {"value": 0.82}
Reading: {"value": 0.625}
